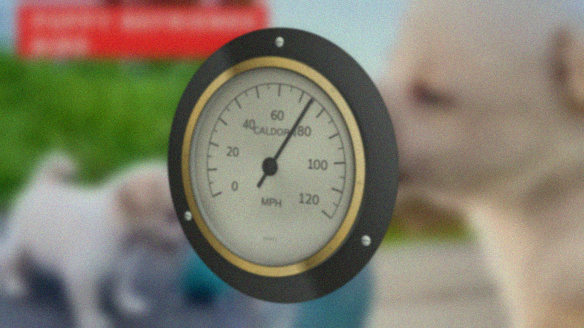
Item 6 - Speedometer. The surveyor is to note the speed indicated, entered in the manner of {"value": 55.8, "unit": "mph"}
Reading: {"value": 75, "unit": "mph"}
